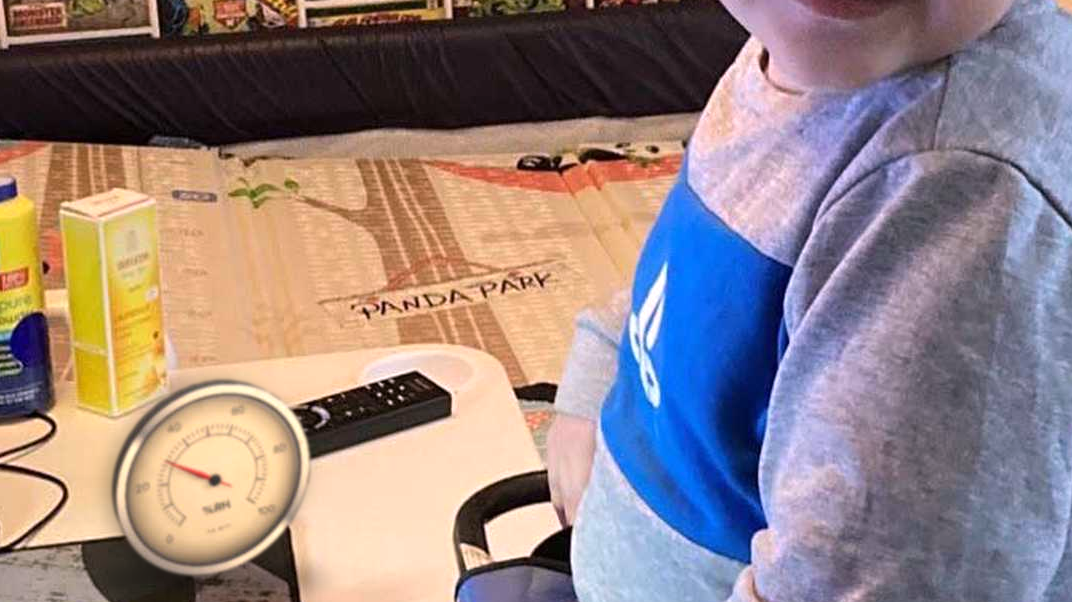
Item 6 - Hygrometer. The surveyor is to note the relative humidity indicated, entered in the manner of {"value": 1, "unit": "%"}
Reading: {"value": 30, "unit": "%"}
